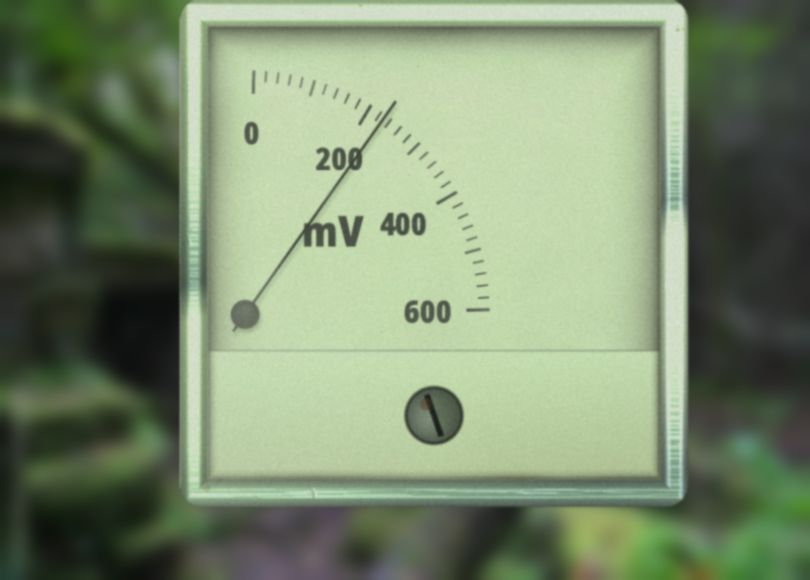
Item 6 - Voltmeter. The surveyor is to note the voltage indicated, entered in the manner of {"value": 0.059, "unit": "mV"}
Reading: {"value": 230, "unit": "mV"}
